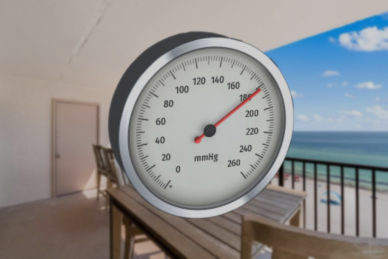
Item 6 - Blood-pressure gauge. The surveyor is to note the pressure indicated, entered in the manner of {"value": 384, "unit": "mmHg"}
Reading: {"value": 180, "unit": "mmHg"}
